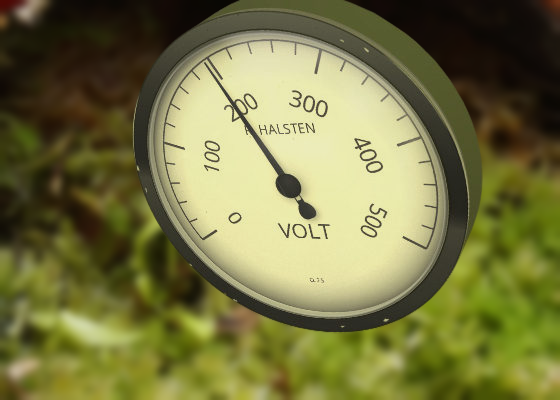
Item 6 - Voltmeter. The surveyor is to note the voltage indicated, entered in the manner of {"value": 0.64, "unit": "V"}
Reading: {"value": 200, "unit": "V"}
